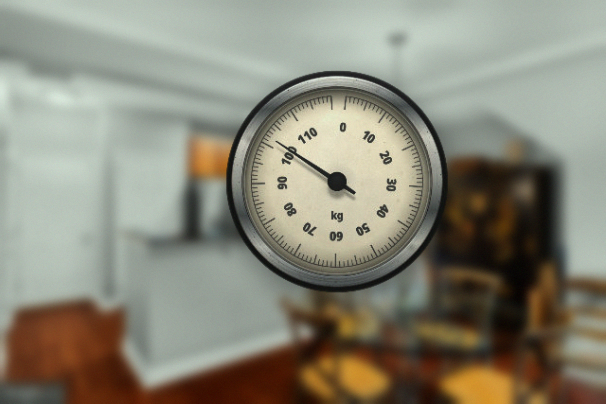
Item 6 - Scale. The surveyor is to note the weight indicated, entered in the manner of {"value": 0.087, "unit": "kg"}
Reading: {"value": 102, "unit": "kg"}
